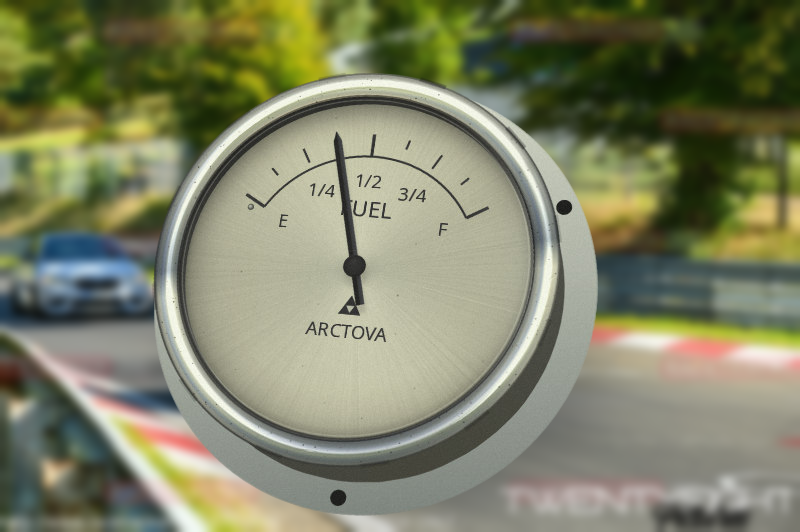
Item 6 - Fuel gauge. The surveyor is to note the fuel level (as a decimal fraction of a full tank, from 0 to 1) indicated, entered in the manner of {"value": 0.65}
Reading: {"value": 0.375}
